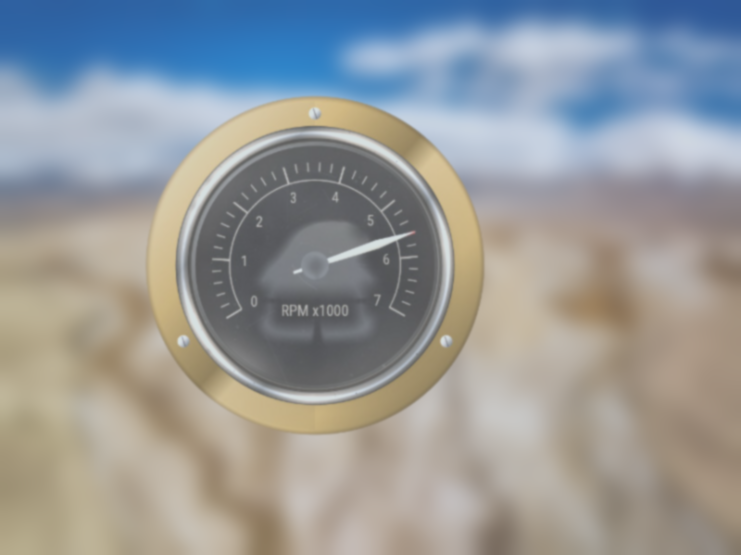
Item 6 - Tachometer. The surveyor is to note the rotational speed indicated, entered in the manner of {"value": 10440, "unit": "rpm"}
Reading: {"value": 5600, "unit": "rpm"}
